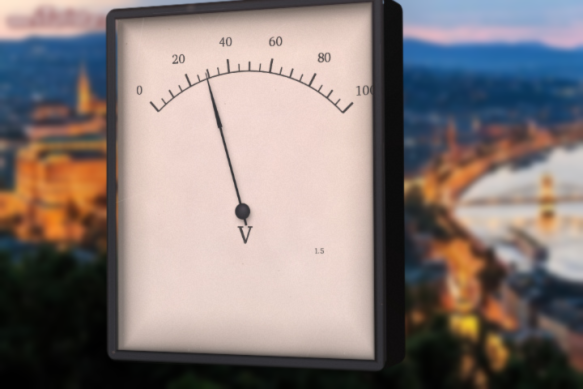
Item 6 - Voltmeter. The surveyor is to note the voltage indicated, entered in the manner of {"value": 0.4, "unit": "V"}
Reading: {"value": 30, "unit": "V"}
